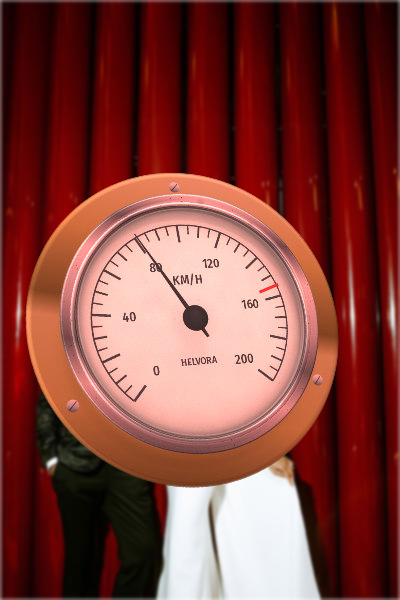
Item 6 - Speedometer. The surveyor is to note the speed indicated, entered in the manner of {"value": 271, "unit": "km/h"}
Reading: {"value": 80, "unit": "km/h"}
